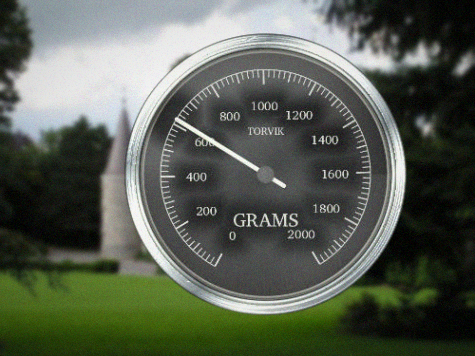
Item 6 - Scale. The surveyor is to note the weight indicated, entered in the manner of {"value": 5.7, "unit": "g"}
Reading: {"value": 620, "unit": "g"}
